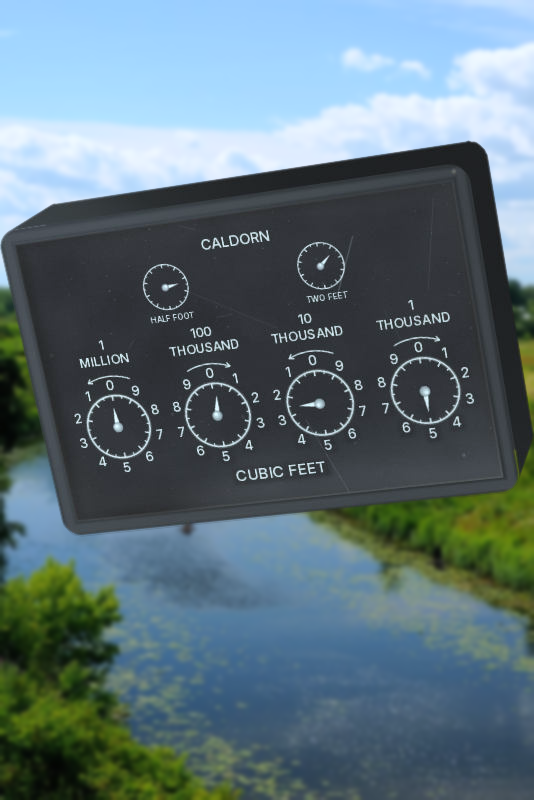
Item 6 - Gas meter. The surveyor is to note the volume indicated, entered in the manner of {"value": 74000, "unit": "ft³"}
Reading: {"value": 2500, "unit": "ft³"}
